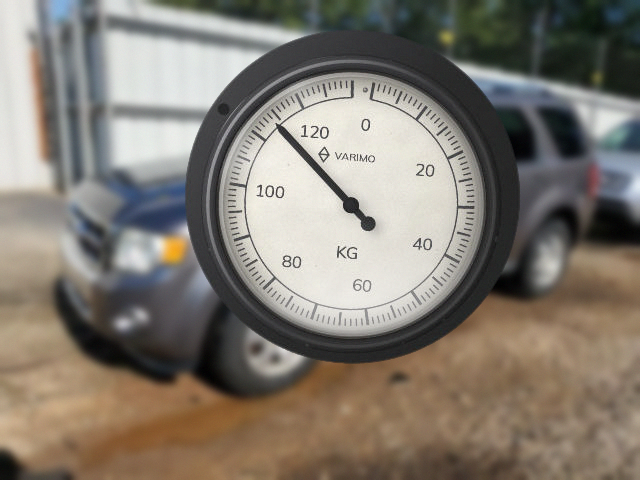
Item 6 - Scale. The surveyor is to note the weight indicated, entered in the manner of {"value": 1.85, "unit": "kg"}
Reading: {"value": 114, "unit": "kg"}
